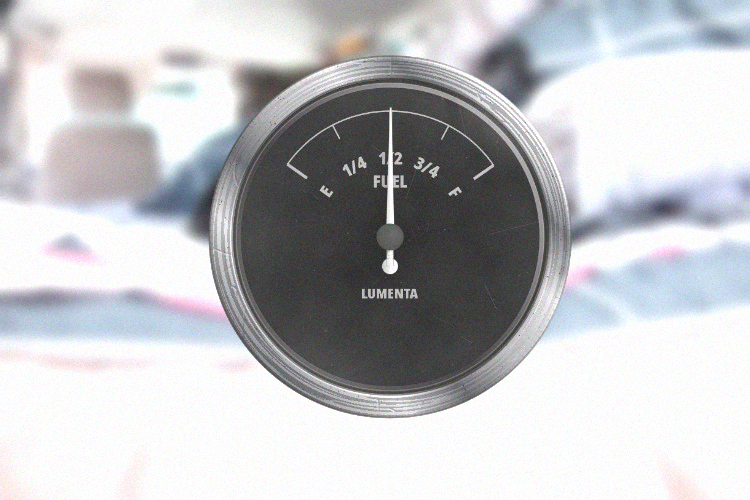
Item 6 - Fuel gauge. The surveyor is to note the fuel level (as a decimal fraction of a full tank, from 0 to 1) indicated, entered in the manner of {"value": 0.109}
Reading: {"value": 0.5}
